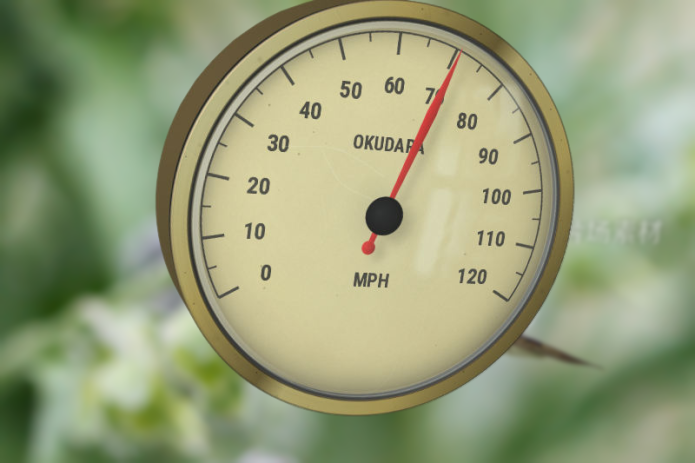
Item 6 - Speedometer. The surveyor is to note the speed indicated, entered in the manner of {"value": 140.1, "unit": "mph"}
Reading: {"value": 70, "unit": "mph"}
